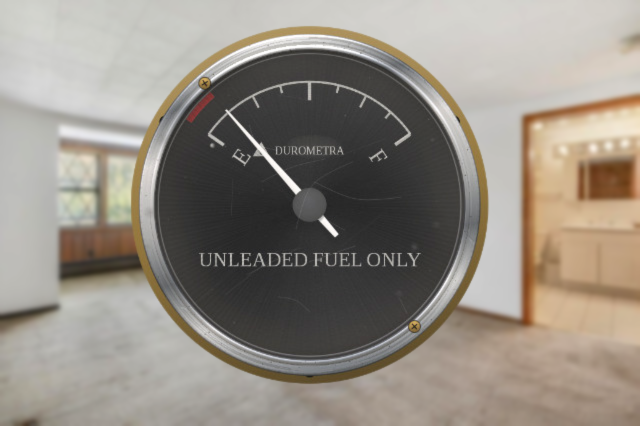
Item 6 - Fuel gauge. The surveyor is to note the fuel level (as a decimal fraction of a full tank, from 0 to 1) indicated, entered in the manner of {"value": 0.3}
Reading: {"value": 0.125}
